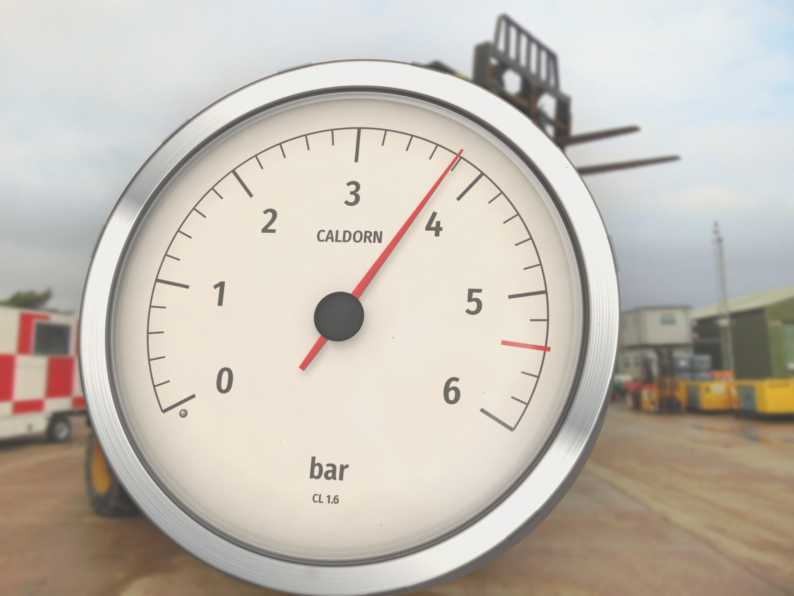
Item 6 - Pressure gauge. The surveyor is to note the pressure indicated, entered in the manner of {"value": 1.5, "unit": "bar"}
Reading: {"value": 3.8, "unit": "bar"}
